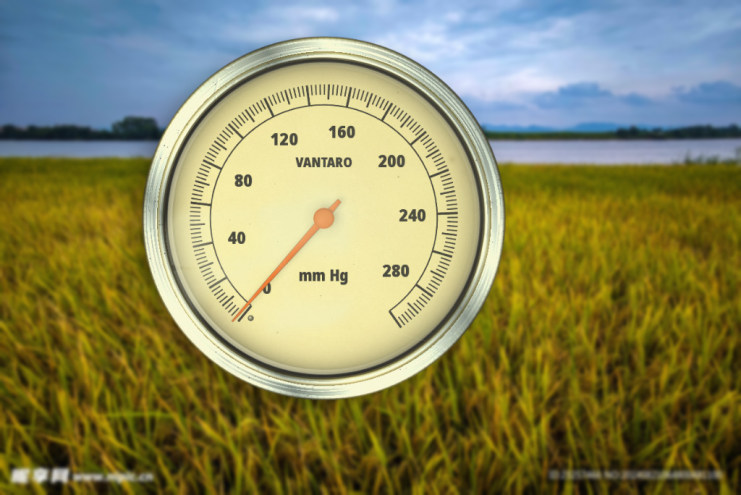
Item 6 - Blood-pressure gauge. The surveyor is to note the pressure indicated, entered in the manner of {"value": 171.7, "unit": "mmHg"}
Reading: {"value": 2, "unit": "mmHg"}
